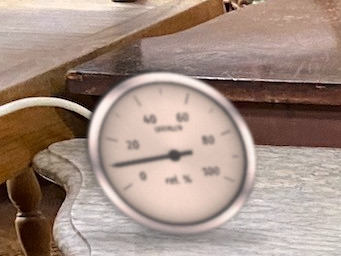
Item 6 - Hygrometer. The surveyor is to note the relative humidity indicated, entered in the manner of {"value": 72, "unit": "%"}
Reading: {"value": 10, "unit": "%"}
